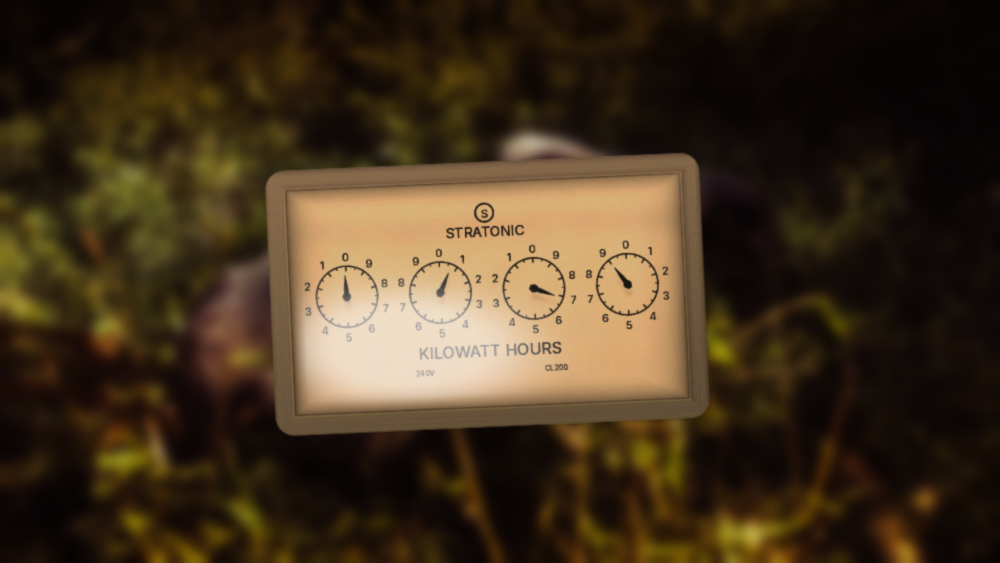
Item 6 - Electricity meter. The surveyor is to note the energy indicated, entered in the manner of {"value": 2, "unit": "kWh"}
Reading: {"value": 69, "unit": "kWh"}
